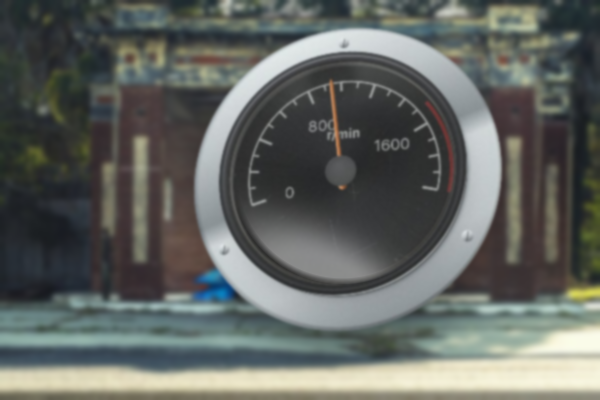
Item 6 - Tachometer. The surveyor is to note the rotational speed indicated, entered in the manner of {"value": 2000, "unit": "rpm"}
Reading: {"value": 950, "unit": "rpm"}
